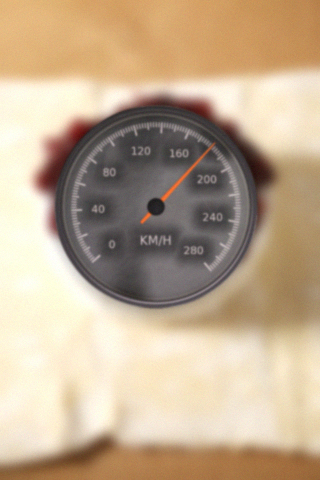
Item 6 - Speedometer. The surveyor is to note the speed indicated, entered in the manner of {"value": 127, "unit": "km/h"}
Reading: {"value": 180, "unit": "km/h"}
